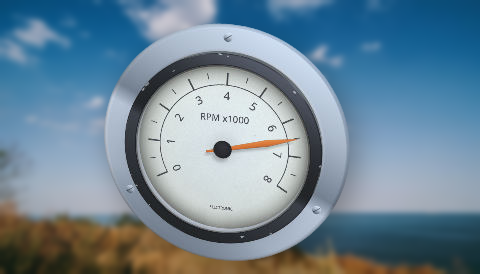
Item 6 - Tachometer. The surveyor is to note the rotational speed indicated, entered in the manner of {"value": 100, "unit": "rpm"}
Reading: {"value": 6500, "unit": "rpm"}
